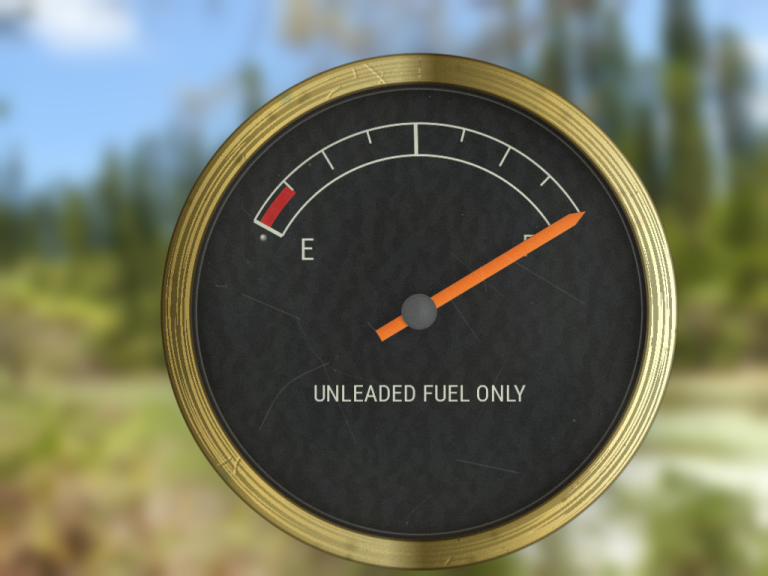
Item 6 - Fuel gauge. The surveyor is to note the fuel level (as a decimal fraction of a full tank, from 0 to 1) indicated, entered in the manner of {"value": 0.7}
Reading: {"value": 1}
